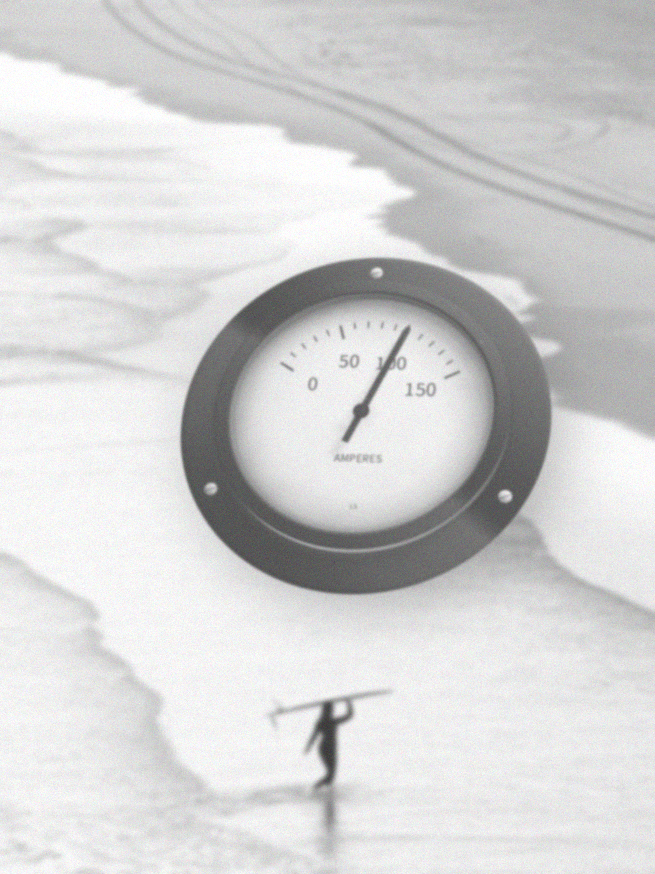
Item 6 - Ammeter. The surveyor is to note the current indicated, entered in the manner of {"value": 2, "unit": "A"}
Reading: {"value": 100, "unit": "A"}
